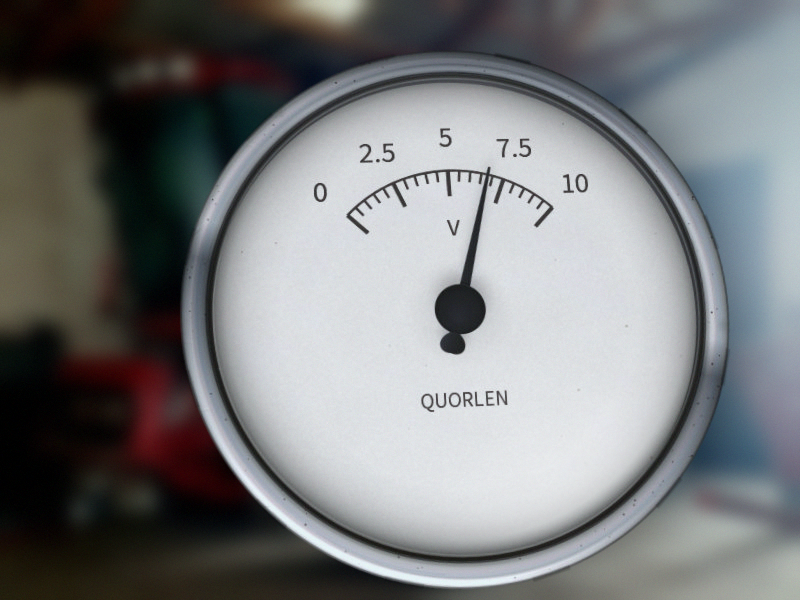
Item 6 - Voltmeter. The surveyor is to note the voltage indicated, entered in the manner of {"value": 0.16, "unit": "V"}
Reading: {"value": 6.75, "unit": "V"}
